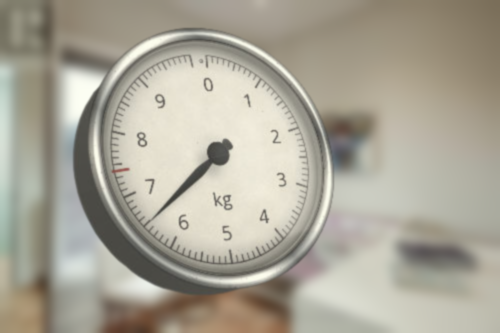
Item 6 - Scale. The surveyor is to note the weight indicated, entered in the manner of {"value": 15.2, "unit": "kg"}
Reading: {"value": 6.5, "unit": "kg"}
